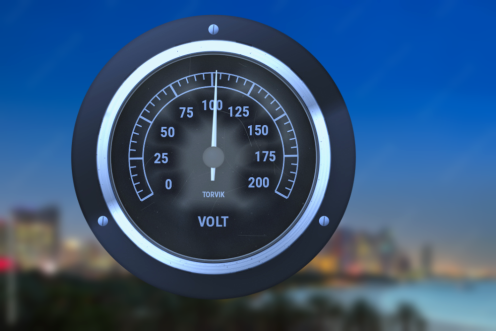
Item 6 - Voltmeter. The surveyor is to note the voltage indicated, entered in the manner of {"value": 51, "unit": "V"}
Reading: {"value": 102.5, "unit": "V"}
